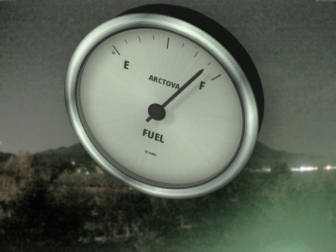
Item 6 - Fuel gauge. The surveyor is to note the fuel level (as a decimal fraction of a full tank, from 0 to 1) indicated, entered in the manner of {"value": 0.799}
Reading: {"value": 0.875}
